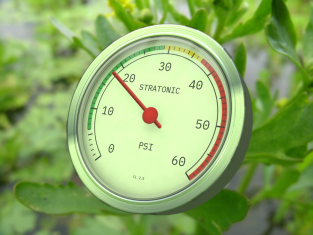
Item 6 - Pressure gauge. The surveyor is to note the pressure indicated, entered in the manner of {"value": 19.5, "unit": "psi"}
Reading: {"value": 18, "unit": "psi"}
